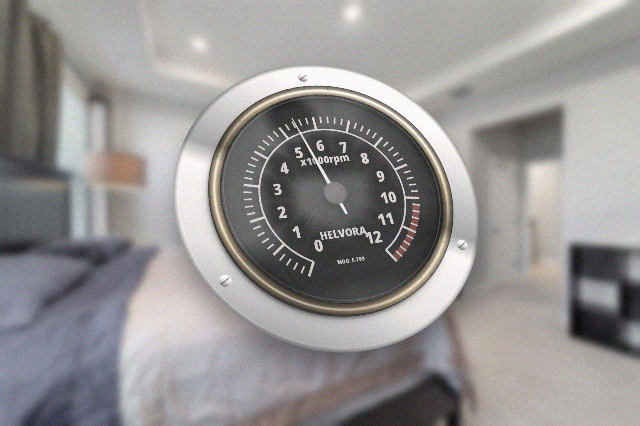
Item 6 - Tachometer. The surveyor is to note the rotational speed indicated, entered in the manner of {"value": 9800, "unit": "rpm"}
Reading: {"value": 5400, "unit": "rpm"}
